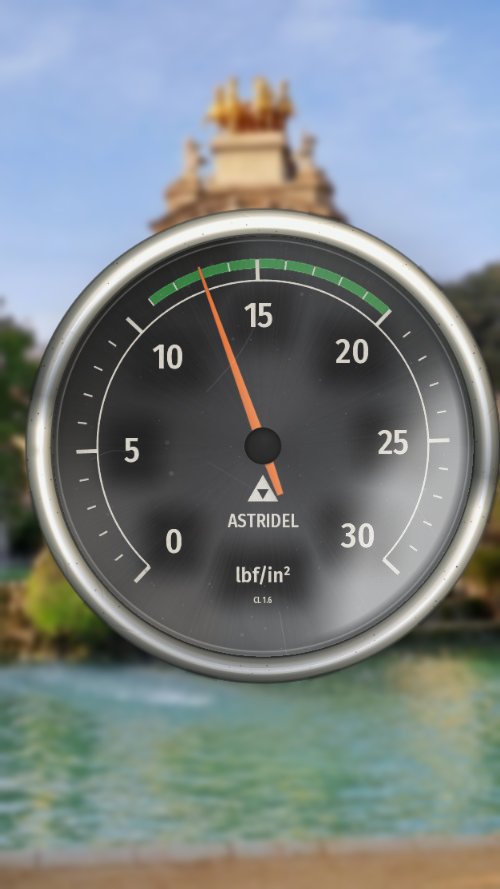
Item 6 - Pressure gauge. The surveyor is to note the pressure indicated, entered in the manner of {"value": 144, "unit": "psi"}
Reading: {"value": 13, "unit": "psi"}
